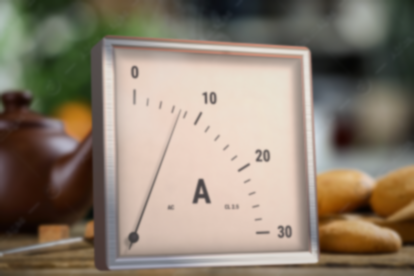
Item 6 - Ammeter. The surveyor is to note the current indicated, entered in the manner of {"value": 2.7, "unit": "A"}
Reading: {"value": 7, "unit": "A"}
